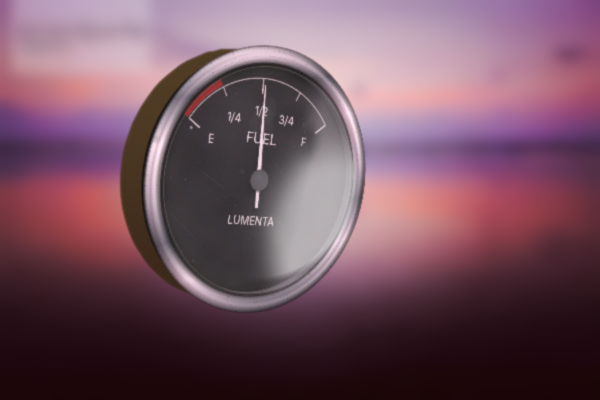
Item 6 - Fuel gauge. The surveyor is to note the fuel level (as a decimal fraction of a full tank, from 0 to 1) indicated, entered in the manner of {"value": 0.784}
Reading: {"value": 0.5}
